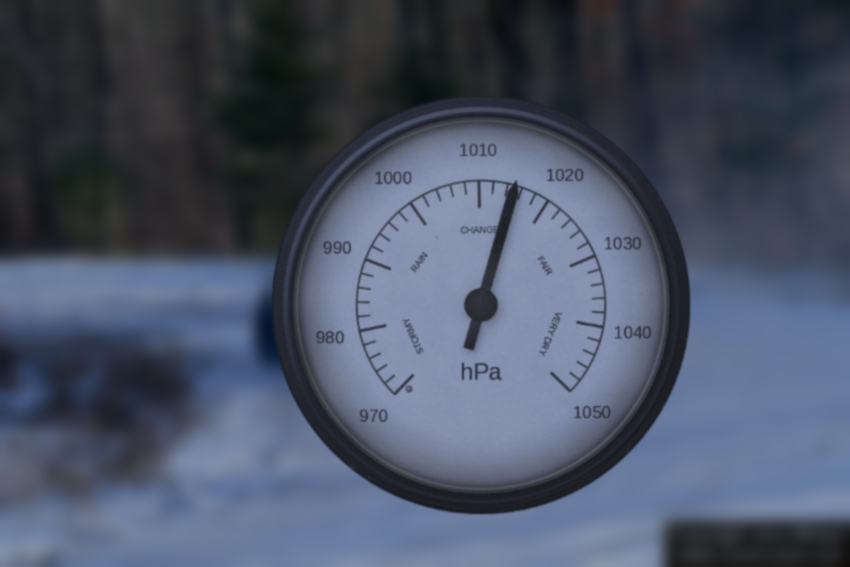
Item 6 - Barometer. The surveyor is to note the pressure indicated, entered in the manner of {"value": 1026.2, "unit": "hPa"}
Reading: {"value": 1015, "unit": "hPa"}
